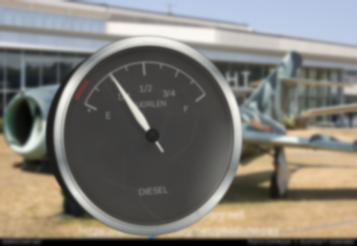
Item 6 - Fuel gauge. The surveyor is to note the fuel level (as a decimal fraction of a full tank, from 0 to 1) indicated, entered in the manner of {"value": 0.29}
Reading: {"value": 0.25}
